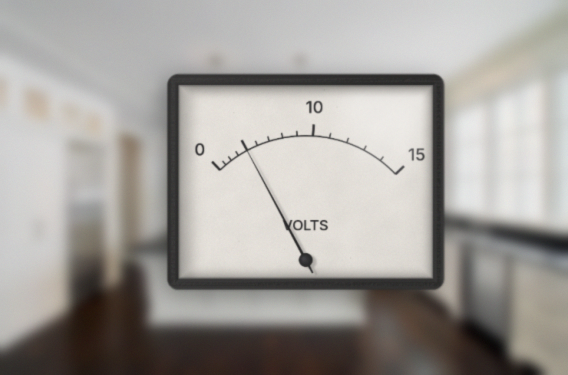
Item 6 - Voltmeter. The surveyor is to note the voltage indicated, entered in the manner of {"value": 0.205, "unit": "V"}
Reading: {"value": 5, "unit": "V"}
